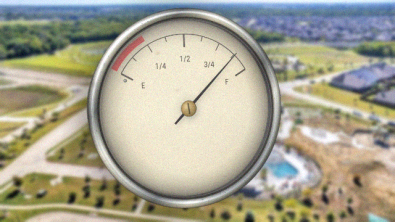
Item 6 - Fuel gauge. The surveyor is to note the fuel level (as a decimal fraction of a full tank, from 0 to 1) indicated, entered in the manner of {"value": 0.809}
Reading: {"value": 0.875}
